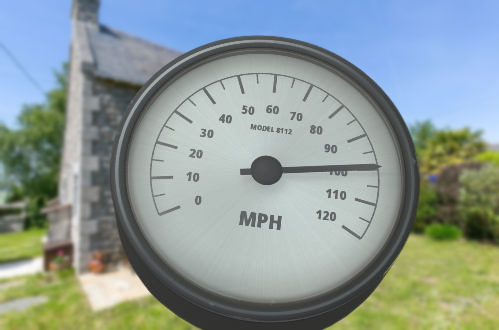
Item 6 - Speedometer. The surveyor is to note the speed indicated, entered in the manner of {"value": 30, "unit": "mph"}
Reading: {"value": 100, "unit": "mph"}
